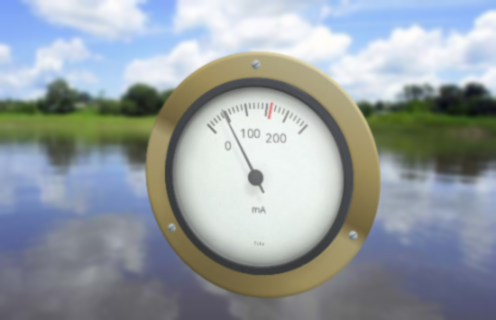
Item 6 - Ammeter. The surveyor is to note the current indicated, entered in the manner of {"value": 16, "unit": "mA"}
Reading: {"value": 50, "unit": "mA"}
